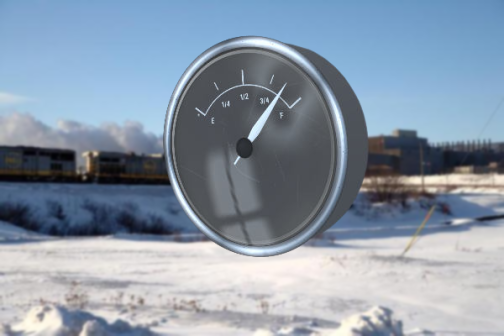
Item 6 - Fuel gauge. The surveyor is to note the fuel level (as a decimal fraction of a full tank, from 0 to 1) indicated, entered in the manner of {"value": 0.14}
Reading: {"value": 0.875}
